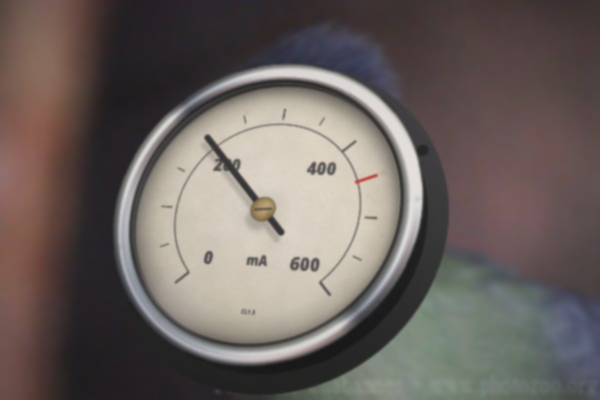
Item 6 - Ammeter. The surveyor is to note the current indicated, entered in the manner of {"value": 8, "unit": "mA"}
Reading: {"value": 200, "unit": "mA"}
